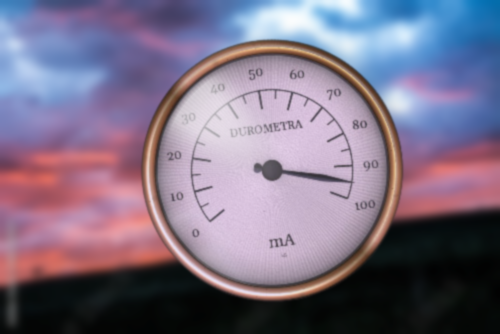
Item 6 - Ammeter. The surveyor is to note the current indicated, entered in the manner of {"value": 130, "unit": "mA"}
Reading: {"value": 95, "unit": "mA"}
